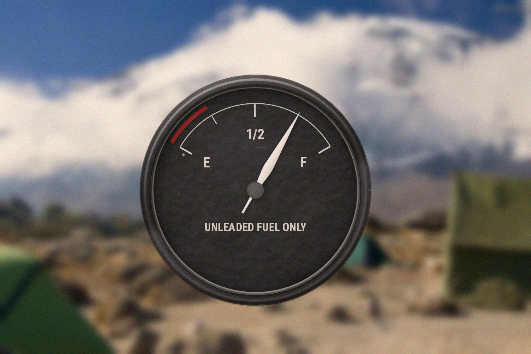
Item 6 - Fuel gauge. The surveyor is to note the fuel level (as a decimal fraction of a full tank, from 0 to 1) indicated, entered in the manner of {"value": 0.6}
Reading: {"value": 0.75}
